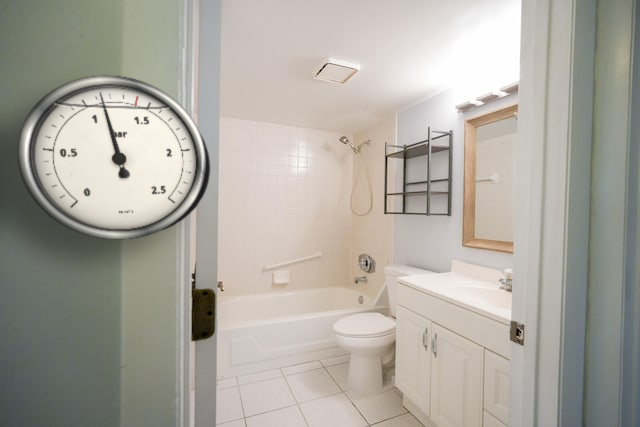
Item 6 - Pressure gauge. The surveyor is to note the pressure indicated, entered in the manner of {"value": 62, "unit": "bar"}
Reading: {"value": 1.15, "unit": "bar"}
